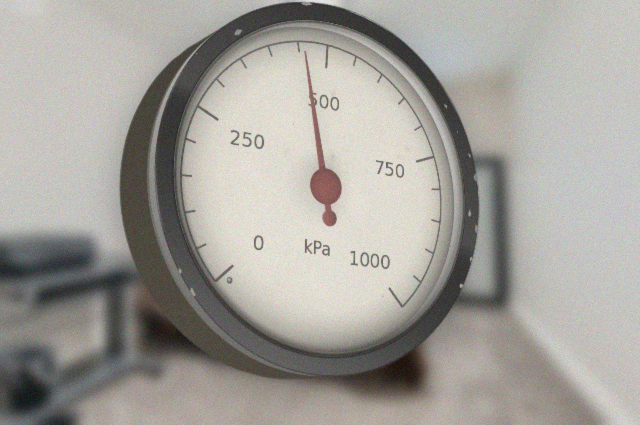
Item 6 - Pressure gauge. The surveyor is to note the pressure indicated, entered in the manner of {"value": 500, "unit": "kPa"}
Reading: {"value": 450, "unit": "kPa"}
